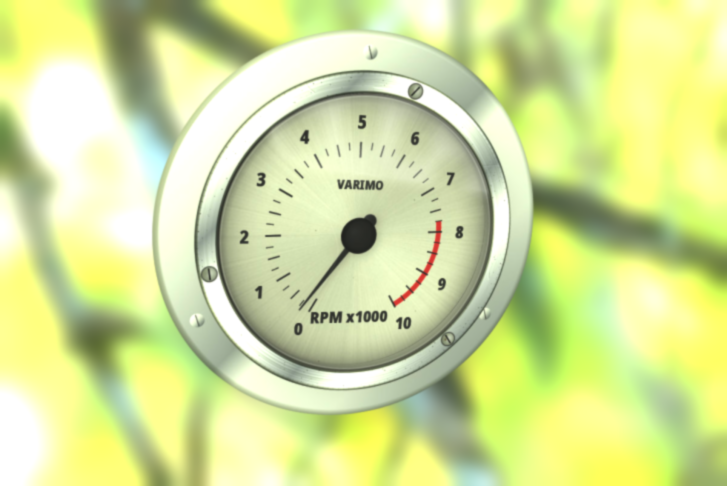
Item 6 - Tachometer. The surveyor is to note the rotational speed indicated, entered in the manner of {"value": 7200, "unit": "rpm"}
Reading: {"value": 250, "unit": "rpm"}
